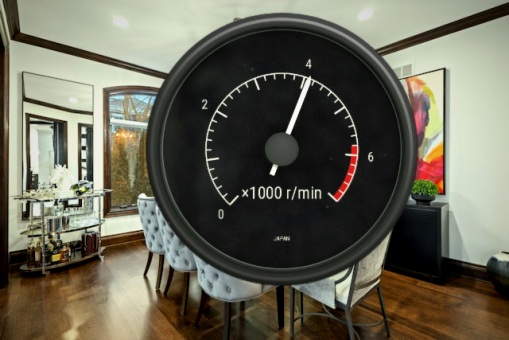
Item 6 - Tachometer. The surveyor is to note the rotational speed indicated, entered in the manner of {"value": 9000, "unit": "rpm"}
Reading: {"value": 4100, "unit": "rpm"}
